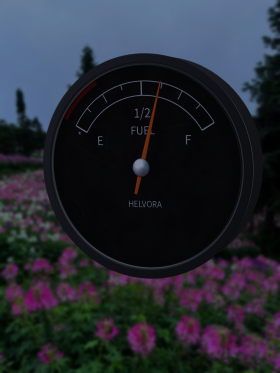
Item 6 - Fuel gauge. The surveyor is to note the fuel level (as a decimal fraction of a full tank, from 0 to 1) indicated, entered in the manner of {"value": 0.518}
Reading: {"value": 0.625}
